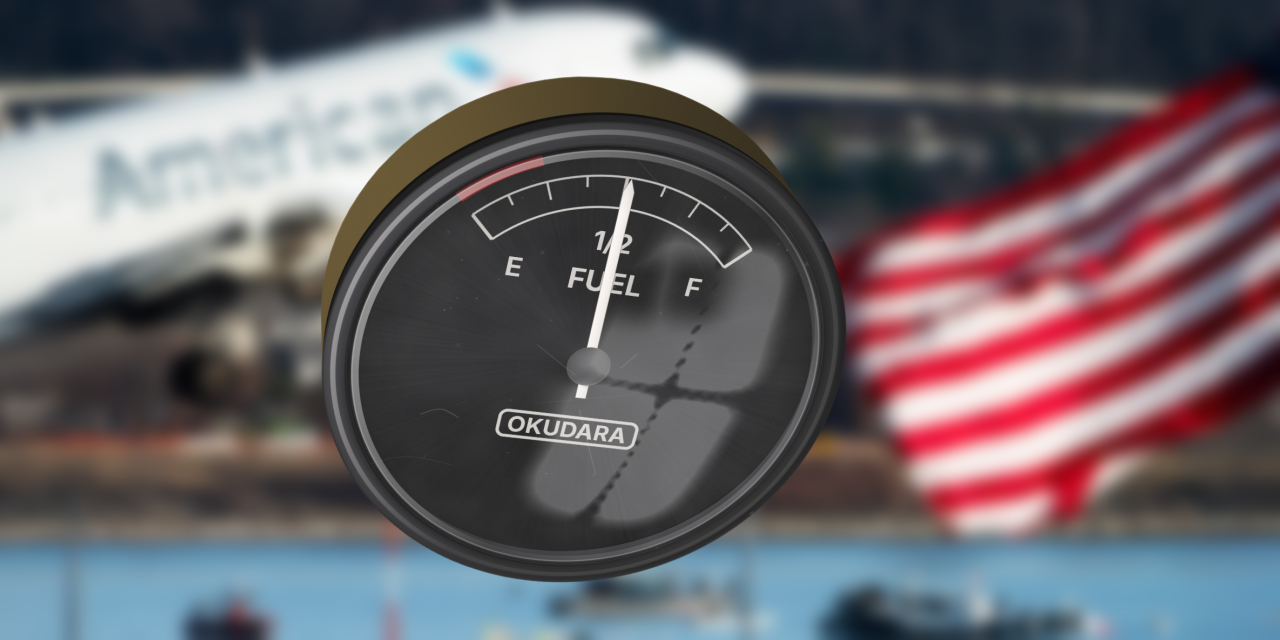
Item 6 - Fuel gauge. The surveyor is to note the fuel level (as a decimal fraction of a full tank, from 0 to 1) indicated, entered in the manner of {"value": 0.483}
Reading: {"value": 0.5}
